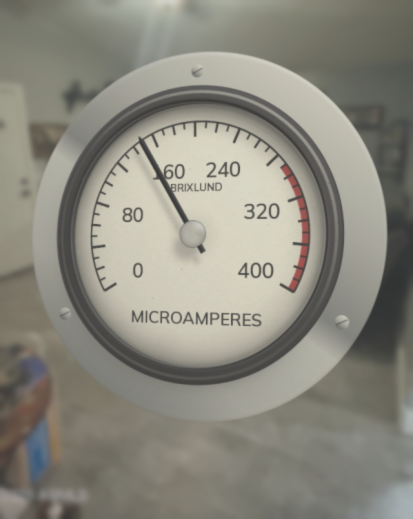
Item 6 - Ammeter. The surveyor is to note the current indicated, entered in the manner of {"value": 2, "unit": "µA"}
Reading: {"value": 150, "unit": "µA"}
